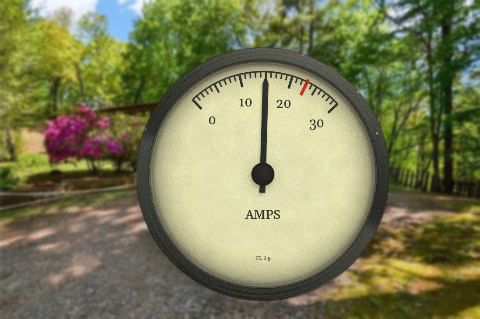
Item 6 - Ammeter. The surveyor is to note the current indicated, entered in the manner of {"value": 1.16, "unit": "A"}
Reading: {"value": 15, "unit": "A"}
